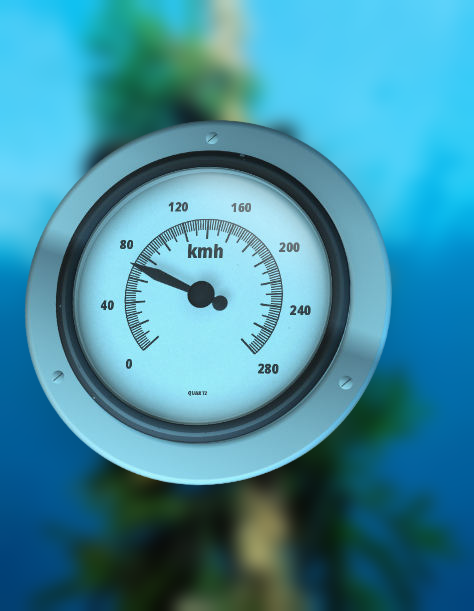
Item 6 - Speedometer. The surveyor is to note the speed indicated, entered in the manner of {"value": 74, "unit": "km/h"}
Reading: {"value": 70, "unit": "km/h"}
